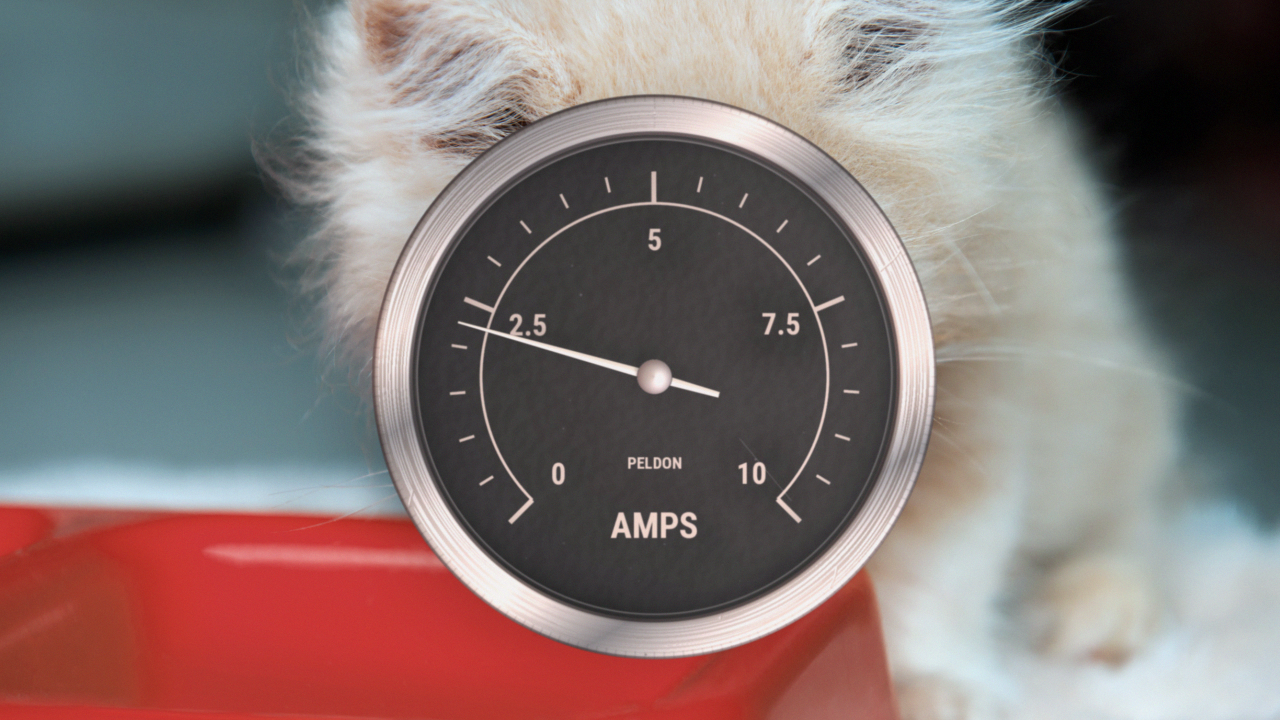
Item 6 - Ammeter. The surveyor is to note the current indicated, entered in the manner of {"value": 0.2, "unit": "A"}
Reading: {"value": 2.25, "unit": "A"}
